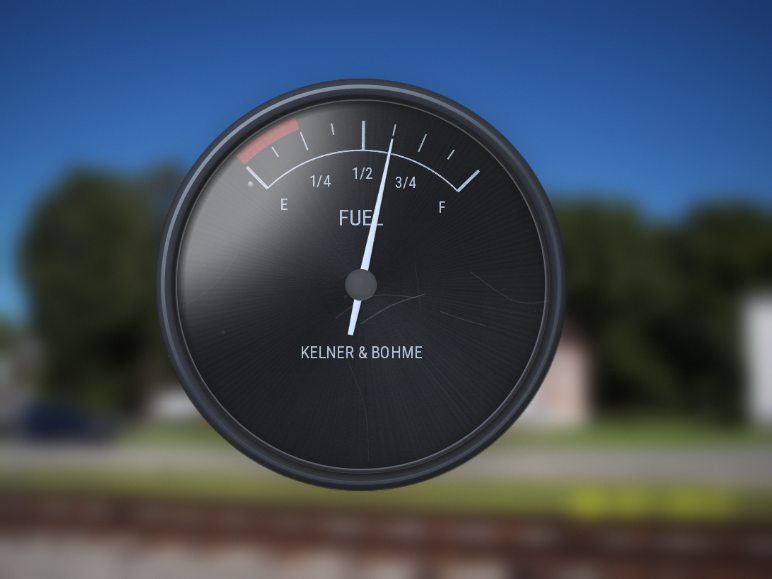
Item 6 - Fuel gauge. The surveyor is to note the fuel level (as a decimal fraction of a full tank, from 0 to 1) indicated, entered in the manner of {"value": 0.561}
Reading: {"value": 0.625}
